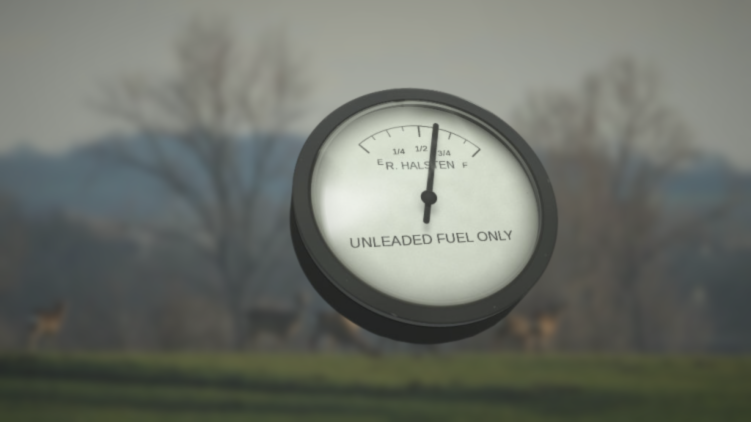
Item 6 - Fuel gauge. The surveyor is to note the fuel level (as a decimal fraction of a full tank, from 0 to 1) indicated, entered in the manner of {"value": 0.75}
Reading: {"value": 0.625}
